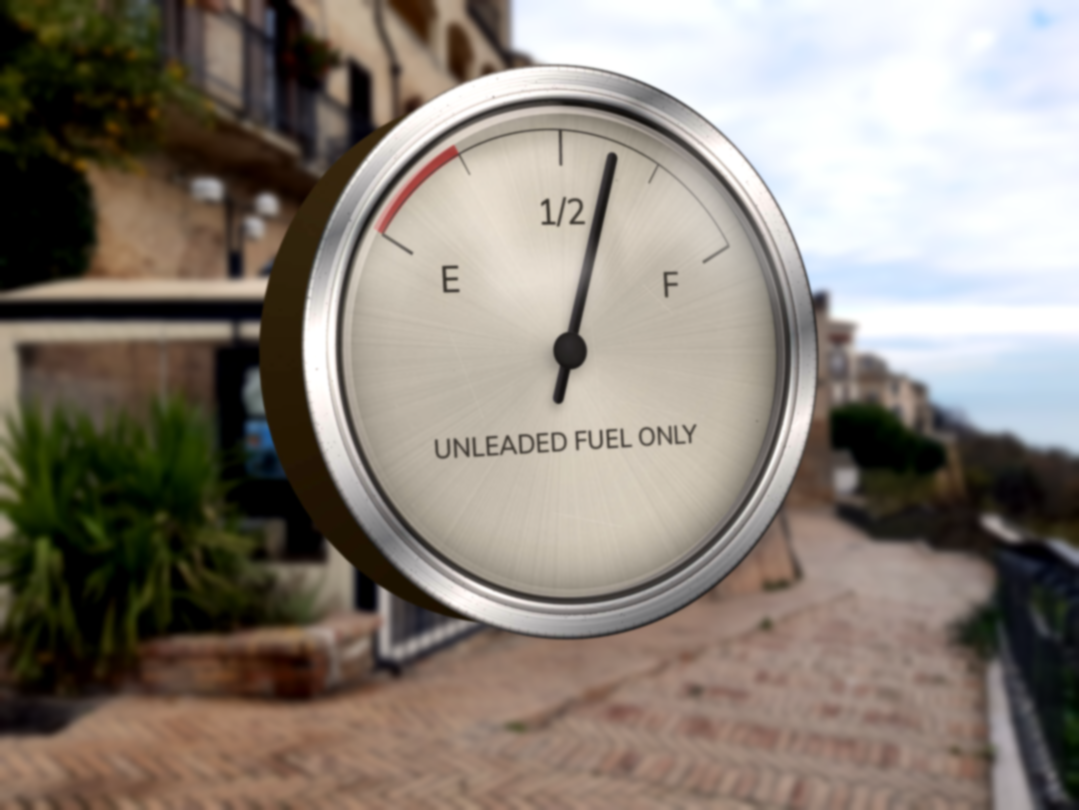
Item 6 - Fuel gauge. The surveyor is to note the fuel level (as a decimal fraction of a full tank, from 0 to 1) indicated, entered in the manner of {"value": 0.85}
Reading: {"value": 0.625}
